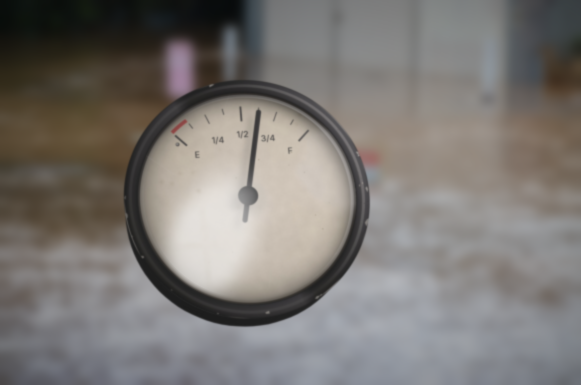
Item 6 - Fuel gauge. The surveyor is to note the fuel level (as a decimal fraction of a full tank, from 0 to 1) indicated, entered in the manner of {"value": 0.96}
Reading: {"value": 0.625}
